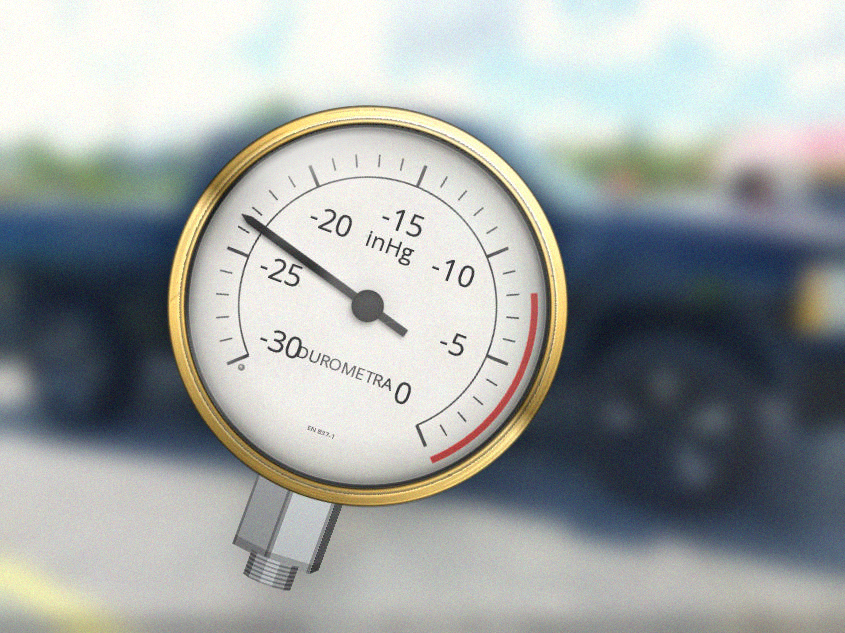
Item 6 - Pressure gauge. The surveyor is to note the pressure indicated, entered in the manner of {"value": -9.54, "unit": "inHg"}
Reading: {"value": -23.5, "unit": "inHg"}
